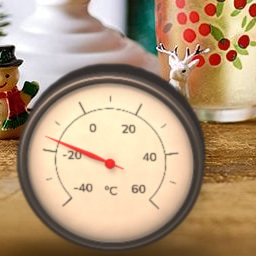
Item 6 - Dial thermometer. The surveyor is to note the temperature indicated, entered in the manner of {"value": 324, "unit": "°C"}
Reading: {"value": -15, "unit": "°C"}
